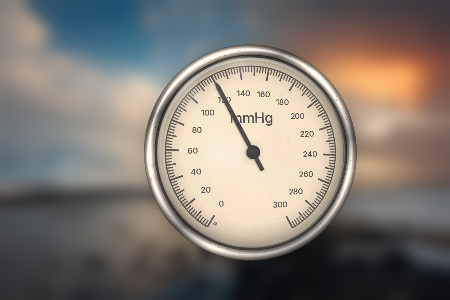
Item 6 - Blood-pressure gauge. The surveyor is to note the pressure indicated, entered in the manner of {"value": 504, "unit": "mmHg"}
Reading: {"value": 120, "unit": "mmHg"}
